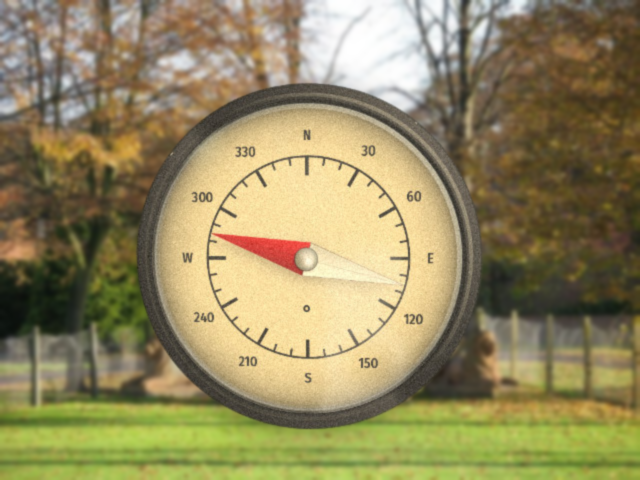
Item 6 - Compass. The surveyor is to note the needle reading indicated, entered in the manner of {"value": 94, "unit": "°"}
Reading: {"value": 285, "unit": "°"}
